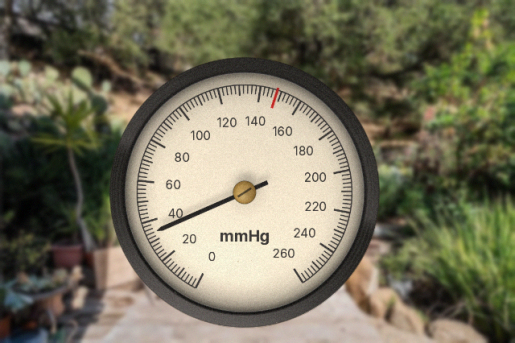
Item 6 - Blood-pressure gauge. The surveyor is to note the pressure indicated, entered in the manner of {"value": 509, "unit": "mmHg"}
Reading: {"value": 34, "unit": "mmHg"}
